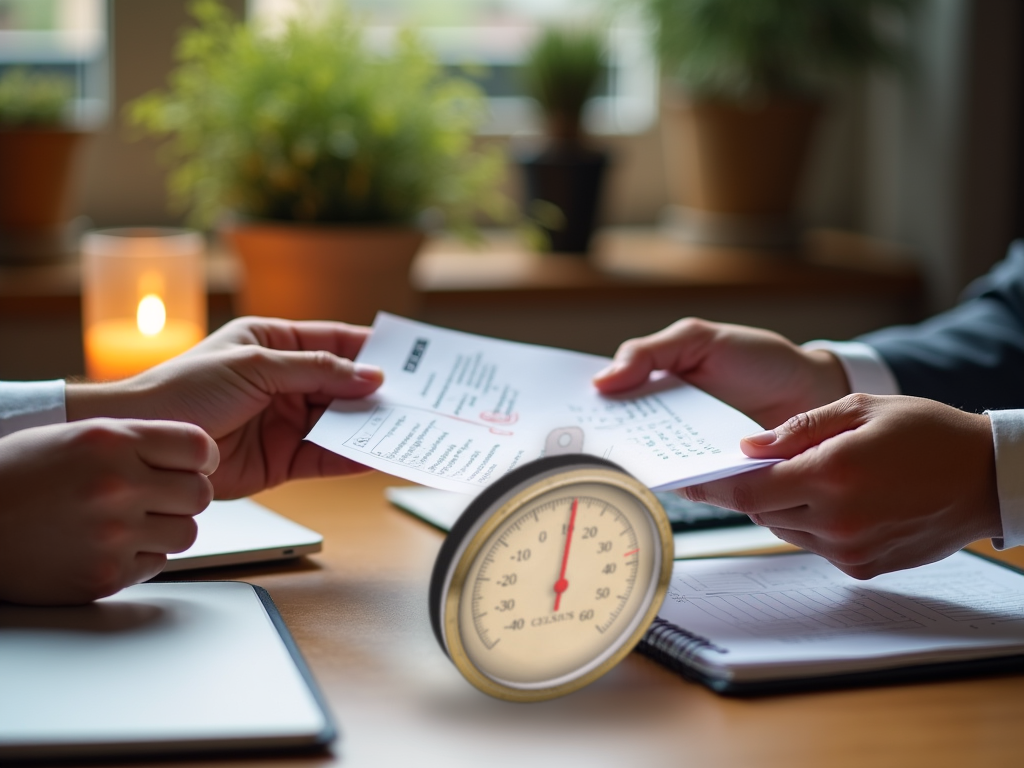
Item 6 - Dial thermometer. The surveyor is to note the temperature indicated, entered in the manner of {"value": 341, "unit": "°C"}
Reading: {"value": 10, "unit": "°C"}
